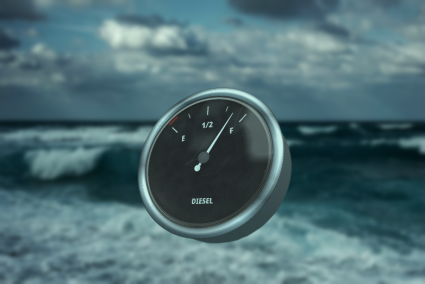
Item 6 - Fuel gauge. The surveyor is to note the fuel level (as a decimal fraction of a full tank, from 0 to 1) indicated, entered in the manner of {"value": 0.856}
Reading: {"value": 0.875}
